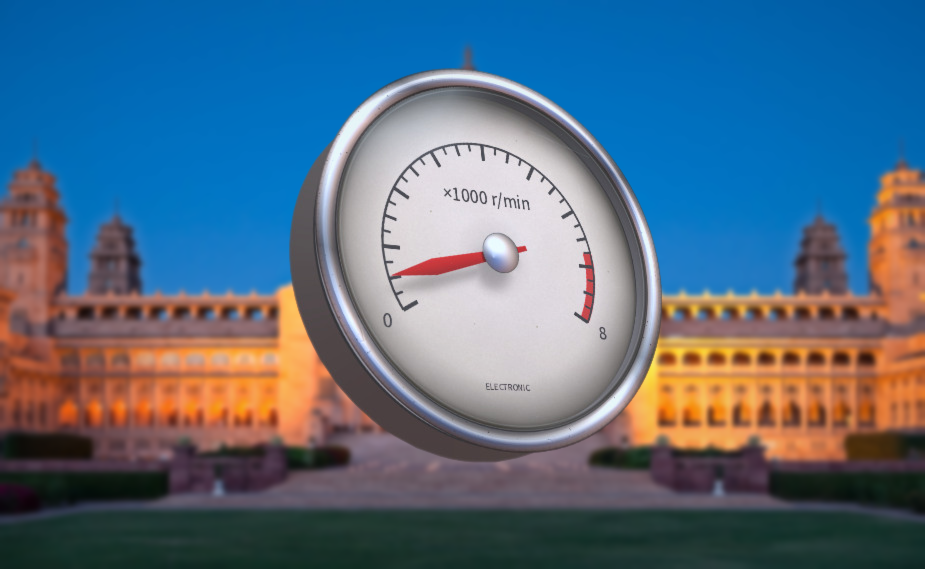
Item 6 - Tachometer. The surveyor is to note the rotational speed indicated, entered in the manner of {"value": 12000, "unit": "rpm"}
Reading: {"value": 500, "unit": "rpm"}
